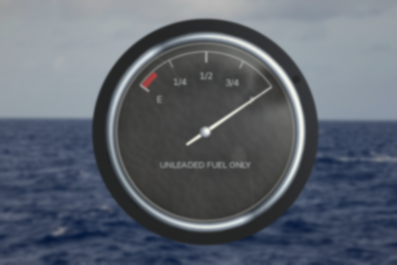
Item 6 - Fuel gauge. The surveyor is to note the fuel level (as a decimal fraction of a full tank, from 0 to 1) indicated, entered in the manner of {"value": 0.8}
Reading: {"value": 1}
